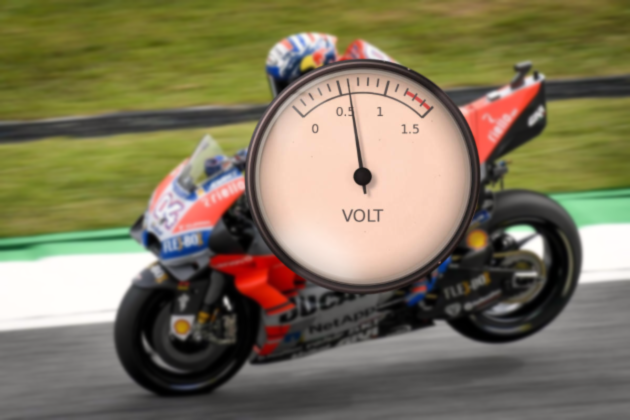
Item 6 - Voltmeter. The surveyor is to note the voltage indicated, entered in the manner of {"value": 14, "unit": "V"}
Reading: {"value": 0.6, "unit": "V"}
